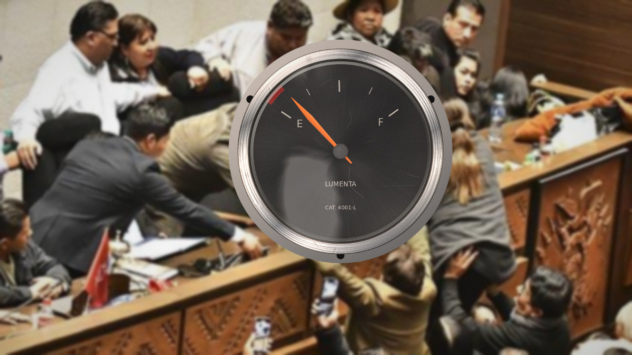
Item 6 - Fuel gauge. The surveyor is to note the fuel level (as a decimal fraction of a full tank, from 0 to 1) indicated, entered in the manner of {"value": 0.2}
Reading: {"value": 0.125}
